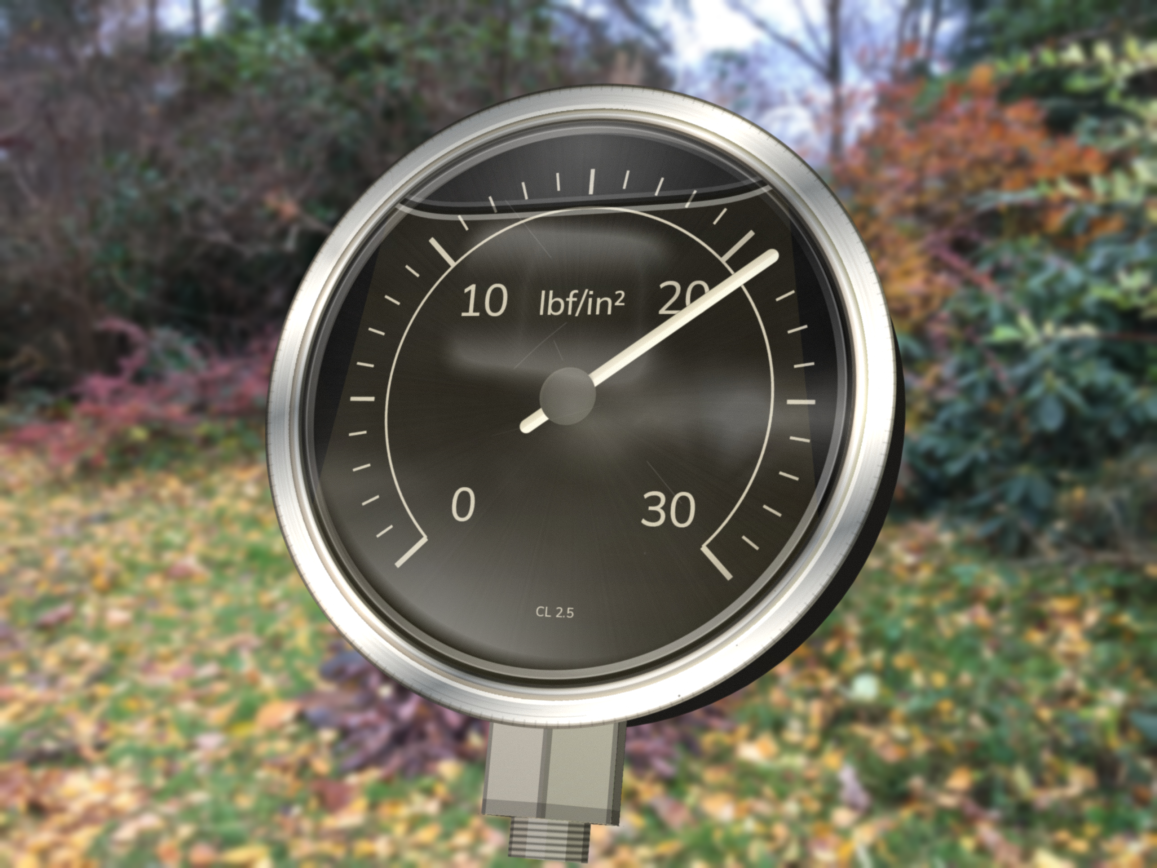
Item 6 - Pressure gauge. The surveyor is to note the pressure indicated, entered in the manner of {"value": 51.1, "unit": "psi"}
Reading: {"value": 21, "unit": "psi"}
